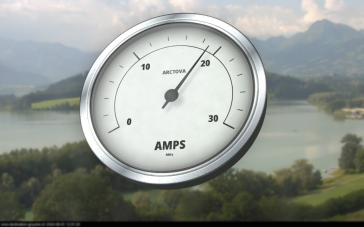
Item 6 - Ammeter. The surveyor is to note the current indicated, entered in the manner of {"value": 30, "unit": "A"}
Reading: {"value": 19, "unit": "A"}
